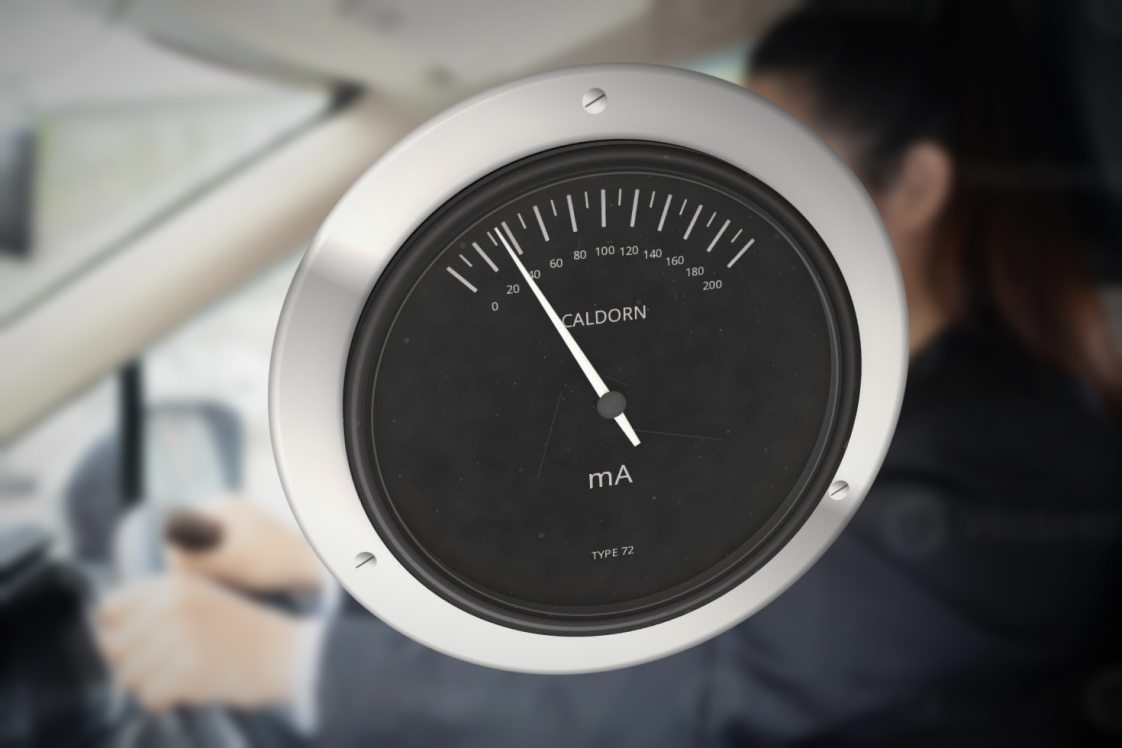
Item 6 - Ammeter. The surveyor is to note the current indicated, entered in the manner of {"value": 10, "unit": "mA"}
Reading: {"value": 35, "unit": "mA"}
